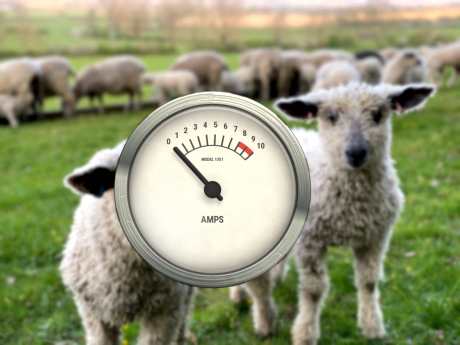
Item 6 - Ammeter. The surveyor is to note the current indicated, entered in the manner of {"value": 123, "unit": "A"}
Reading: {"value": 0, "unit": "A"}
